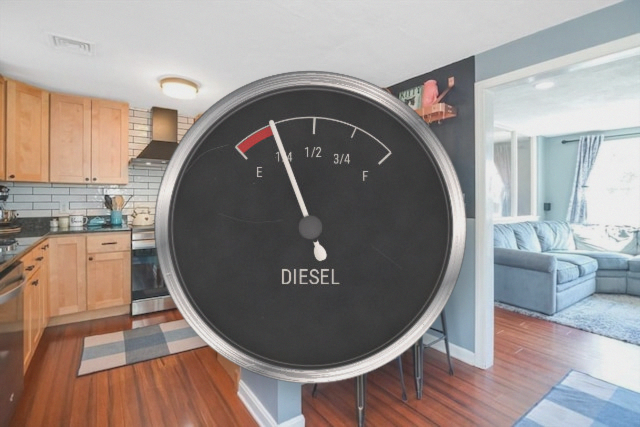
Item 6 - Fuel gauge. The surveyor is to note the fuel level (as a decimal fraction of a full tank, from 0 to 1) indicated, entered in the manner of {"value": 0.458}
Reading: {"value": 0.25}
